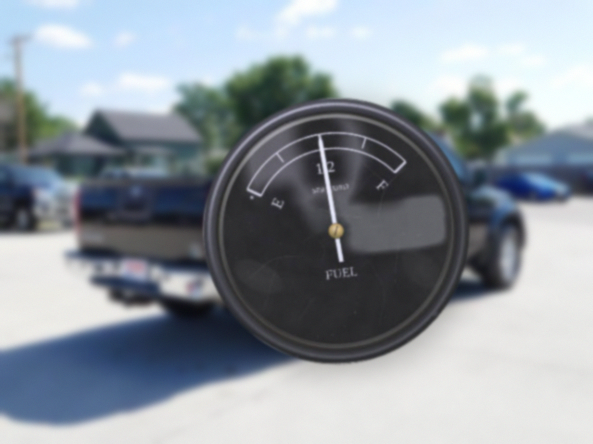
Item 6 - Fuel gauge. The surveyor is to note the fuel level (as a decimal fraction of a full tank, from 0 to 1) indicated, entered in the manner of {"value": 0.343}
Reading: {"value": 0.5}
